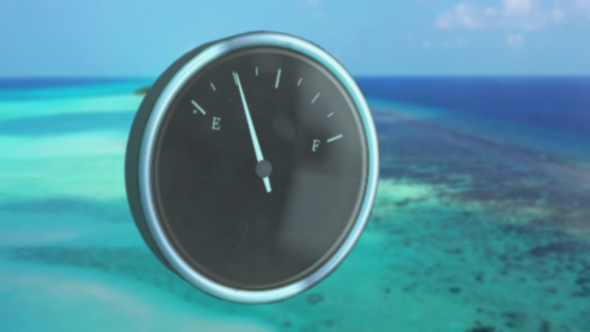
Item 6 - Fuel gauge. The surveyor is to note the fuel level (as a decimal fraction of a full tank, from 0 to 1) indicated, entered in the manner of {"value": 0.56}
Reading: {"value": 0.25}
